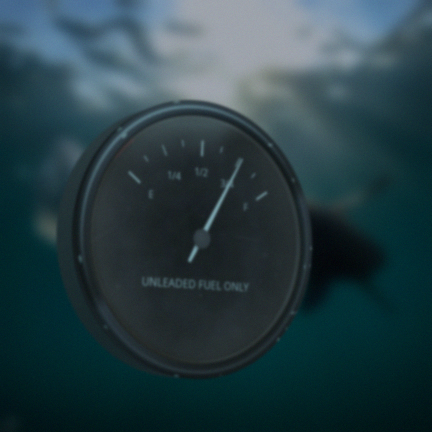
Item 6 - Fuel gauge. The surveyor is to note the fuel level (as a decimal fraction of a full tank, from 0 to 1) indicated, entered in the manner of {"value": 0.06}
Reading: {"value": 0.75}
